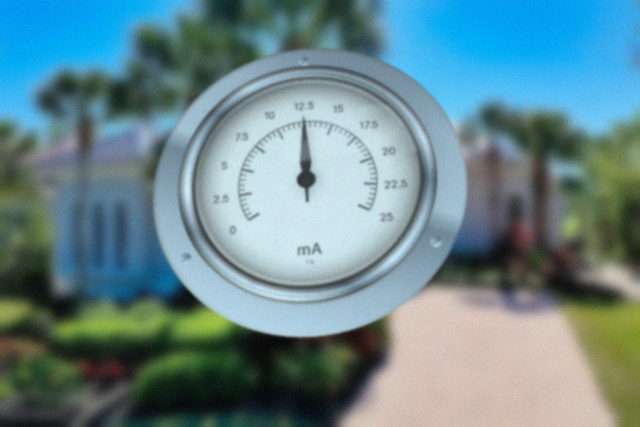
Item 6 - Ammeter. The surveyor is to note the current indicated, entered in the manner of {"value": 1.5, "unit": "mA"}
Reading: {"value": 12.5, "unit": "mA"}
